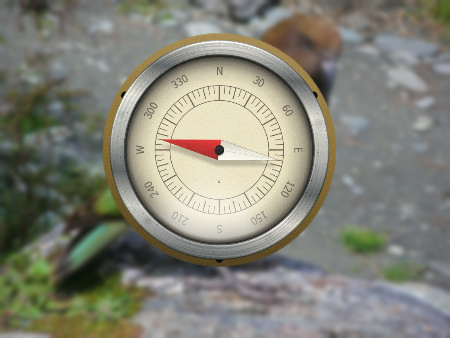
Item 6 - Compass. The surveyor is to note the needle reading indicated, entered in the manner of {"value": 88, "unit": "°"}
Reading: {"value": 280, "unit": "°"}
